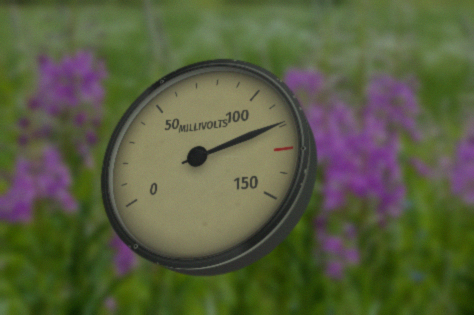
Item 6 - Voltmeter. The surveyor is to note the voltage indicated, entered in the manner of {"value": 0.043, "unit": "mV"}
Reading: {"value": 120, "unit": "mV"}
